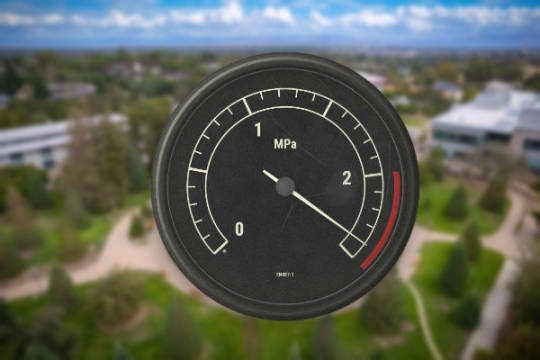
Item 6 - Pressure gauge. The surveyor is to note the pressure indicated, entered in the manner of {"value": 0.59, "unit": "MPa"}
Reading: {"value": 2.4, "unit": "MPa"}
